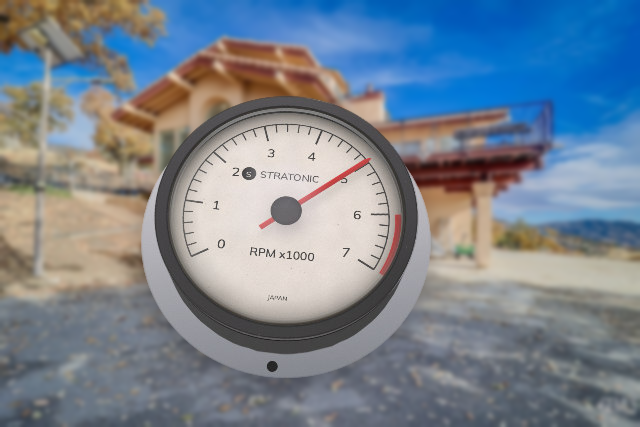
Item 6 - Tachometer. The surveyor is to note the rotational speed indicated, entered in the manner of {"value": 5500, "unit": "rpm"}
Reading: {"value": 5000, "unit": "rpm"}
